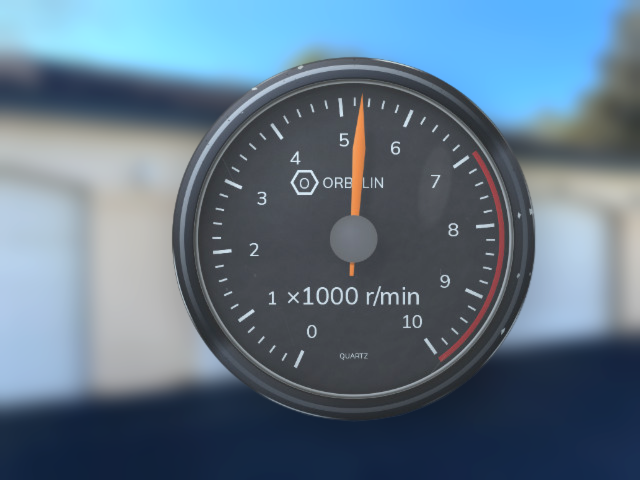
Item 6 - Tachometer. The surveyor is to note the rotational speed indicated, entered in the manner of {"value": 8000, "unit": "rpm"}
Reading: {"value": 5300, "unit": "rpm"}
